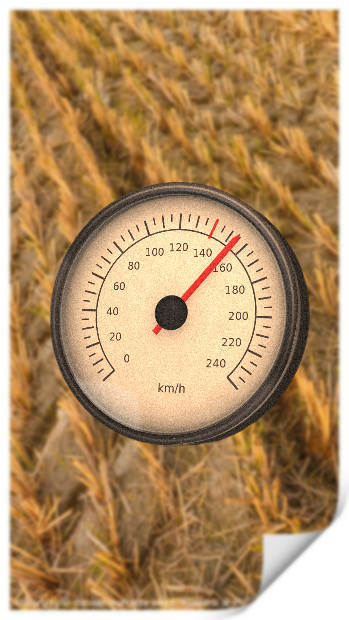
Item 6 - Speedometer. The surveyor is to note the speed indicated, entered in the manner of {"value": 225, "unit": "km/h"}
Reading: {"value": 155, "unit": "km/h"}
